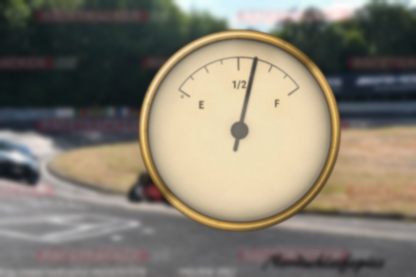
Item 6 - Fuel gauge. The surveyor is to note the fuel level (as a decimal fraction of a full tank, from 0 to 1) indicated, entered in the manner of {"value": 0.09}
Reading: {"value": 0.625}
